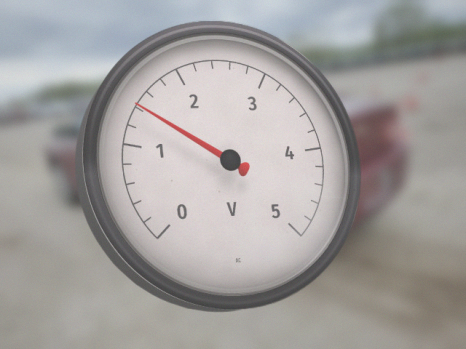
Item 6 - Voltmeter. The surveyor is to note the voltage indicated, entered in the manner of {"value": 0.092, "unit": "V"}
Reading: {"value": 1.4, "unit": "V"}
